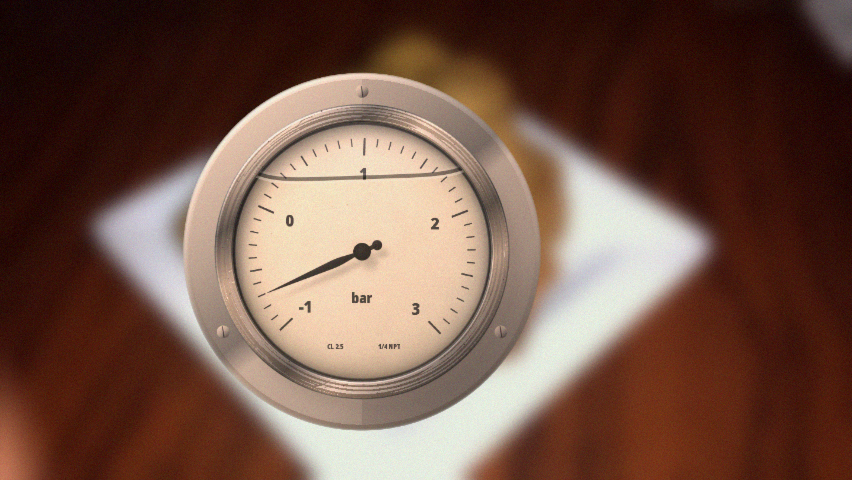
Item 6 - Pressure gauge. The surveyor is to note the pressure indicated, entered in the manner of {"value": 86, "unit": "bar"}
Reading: {"value": -0.7, "unit": "bar"}
